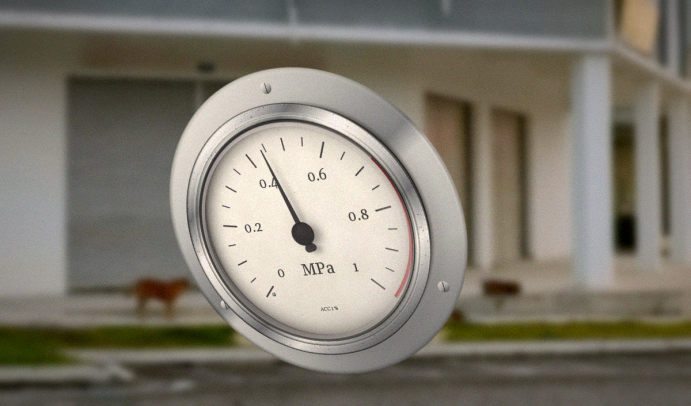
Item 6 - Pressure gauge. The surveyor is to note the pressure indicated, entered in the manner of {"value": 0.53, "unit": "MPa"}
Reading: {"value": 0.45, "unit": "MPa"}
